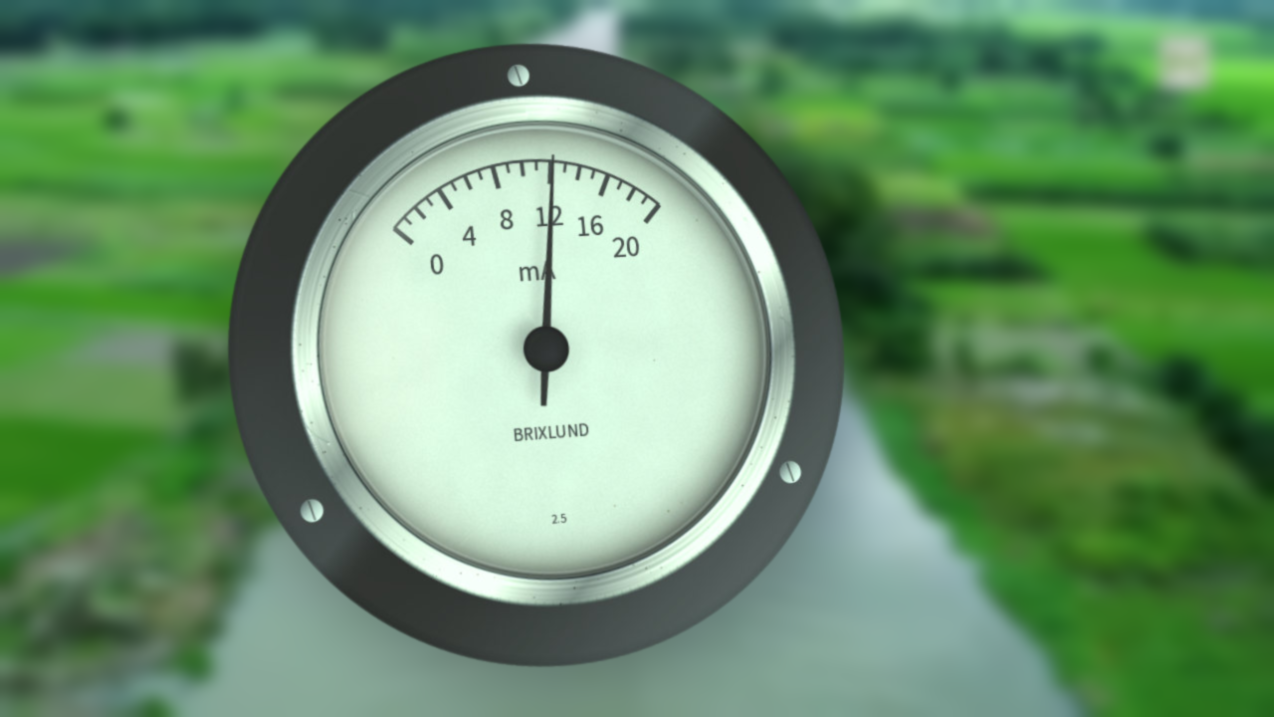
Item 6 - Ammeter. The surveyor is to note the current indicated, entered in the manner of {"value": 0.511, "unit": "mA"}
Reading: {"value": 12, "unit": "mA"}
